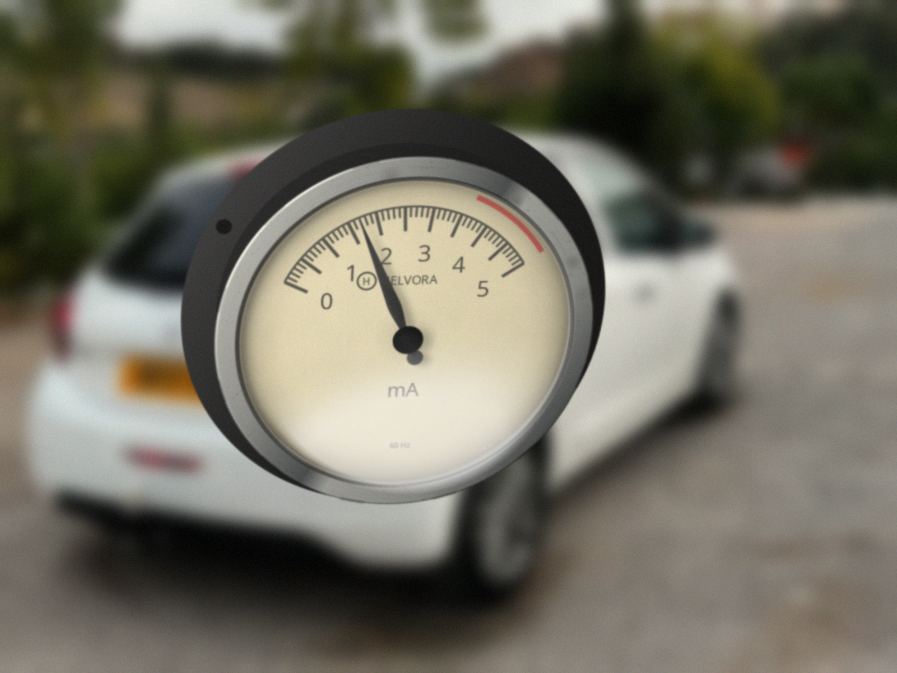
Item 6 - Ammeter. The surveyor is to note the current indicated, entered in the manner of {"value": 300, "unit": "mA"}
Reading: {"value": 1.7, "unit": "mA"}
